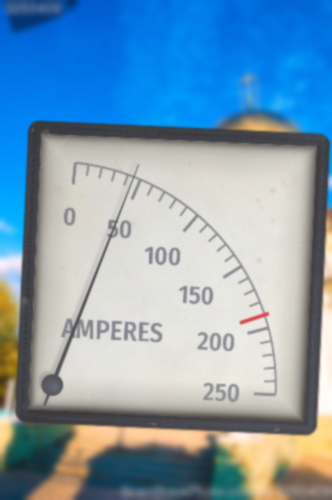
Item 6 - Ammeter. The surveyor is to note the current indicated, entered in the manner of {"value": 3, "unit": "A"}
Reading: {"value": 45, "unit": "A"}
